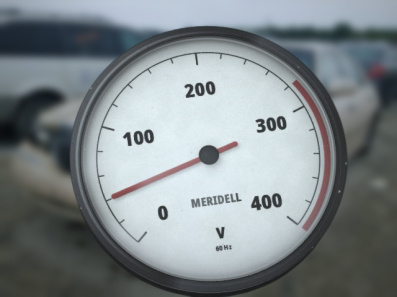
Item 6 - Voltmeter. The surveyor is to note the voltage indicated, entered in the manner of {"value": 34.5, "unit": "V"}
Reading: {"value": 40, "unit": "V"}
